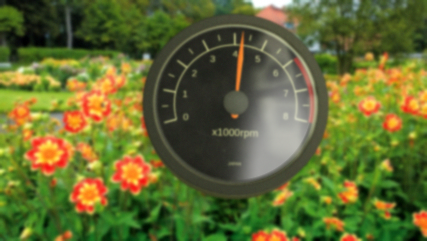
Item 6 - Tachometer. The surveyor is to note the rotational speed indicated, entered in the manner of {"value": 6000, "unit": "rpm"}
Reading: {"value": 4250, "unit": "rpm"}
